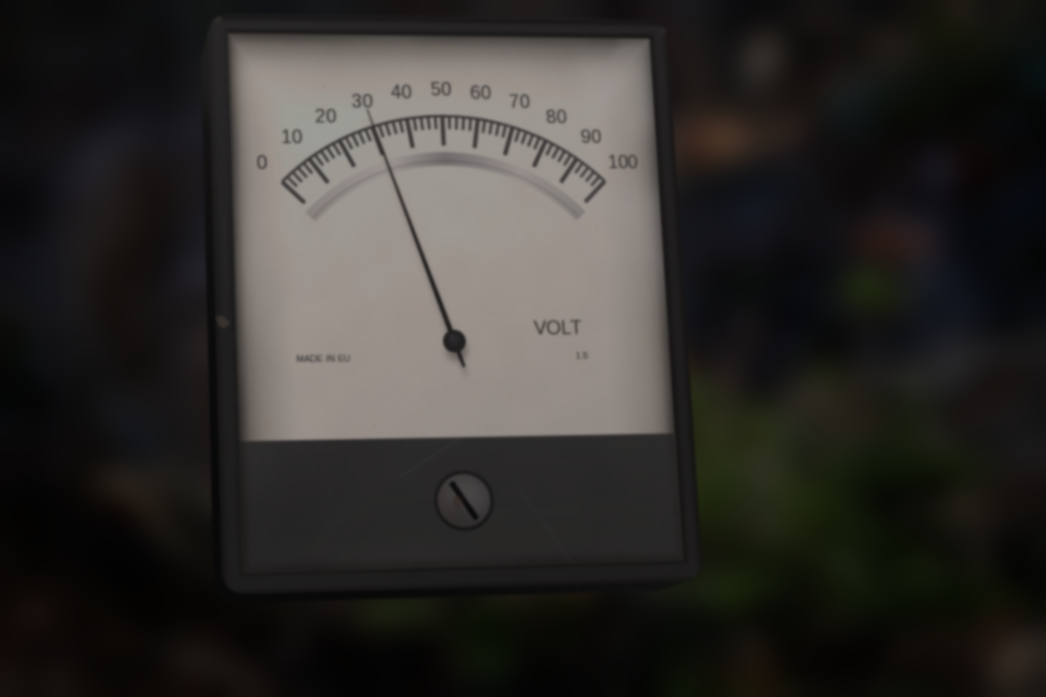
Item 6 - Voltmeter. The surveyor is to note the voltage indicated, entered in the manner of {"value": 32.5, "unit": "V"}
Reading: {"value": 30, "unit": "V"}
